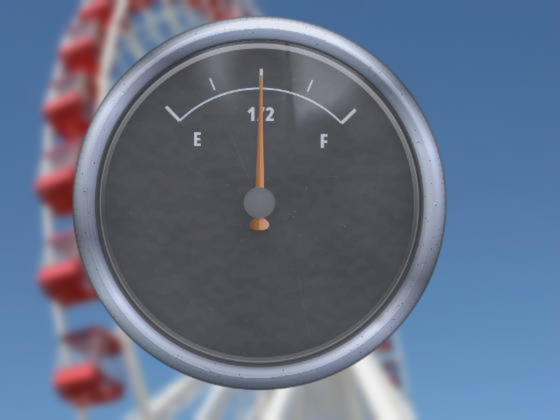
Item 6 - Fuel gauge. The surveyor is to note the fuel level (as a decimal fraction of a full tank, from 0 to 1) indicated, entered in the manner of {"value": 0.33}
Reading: {"value": 0.5}
